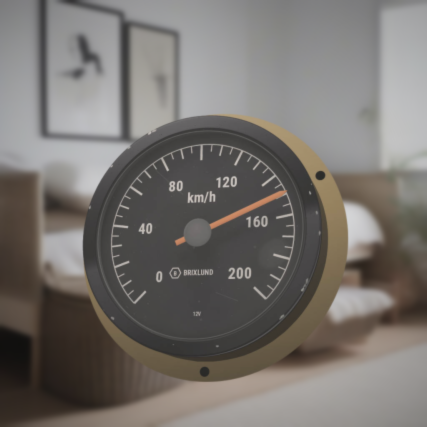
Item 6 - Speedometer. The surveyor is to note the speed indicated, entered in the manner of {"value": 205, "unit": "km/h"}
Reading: {"value": 150, "unit": "km/h"}
